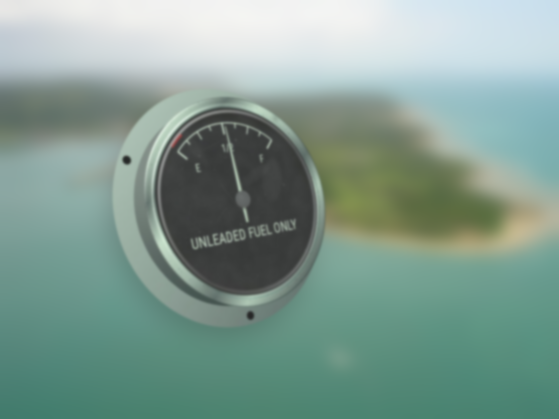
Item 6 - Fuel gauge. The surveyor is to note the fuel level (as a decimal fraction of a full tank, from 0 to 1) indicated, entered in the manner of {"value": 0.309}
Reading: {"value": 0.5}
